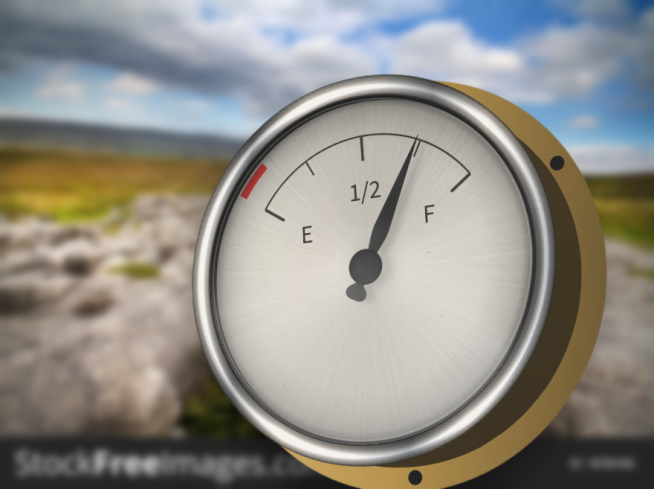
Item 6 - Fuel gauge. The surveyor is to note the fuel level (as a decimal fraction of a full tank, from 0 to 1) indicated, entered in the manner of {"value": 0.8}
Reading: {"value": 0.75}
